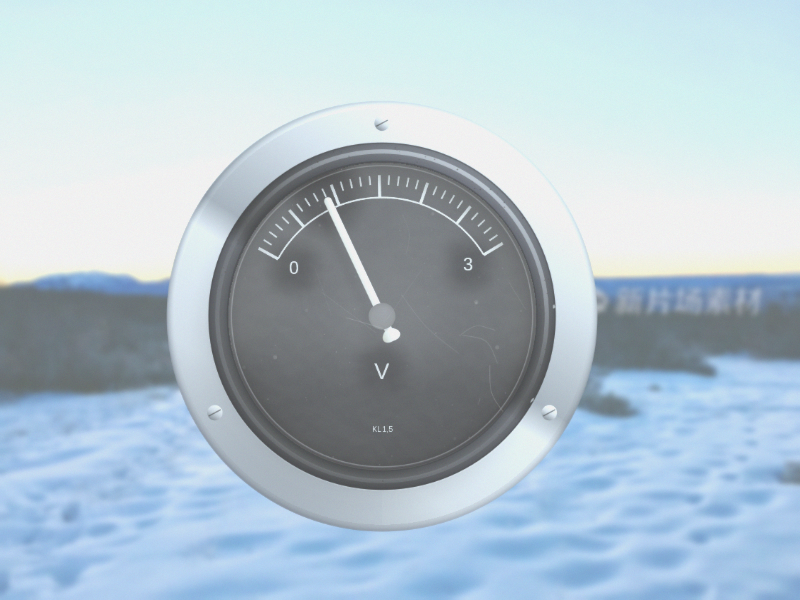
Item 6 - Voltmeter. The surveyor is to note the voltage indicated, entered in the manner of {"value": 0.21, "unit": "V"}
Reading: {"value": 0.9, "unit": "V"}
